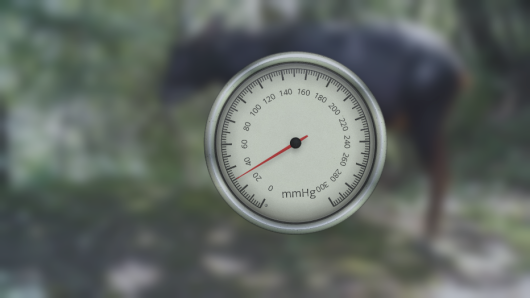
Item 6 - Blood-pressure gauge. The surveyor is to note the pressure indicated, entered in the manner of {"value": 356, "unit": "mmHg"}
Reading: {"value": 30, "unit": "mmHg"}
